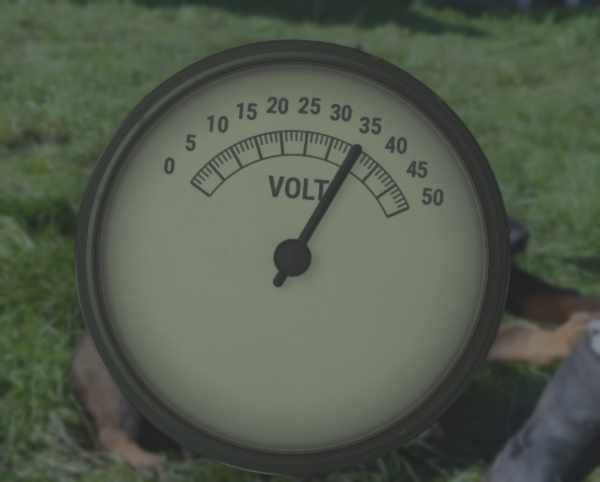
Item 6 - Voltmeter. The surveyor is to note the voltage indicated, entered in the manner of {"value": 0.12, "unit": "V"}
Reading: {"value": 35, "unit": "V"}
